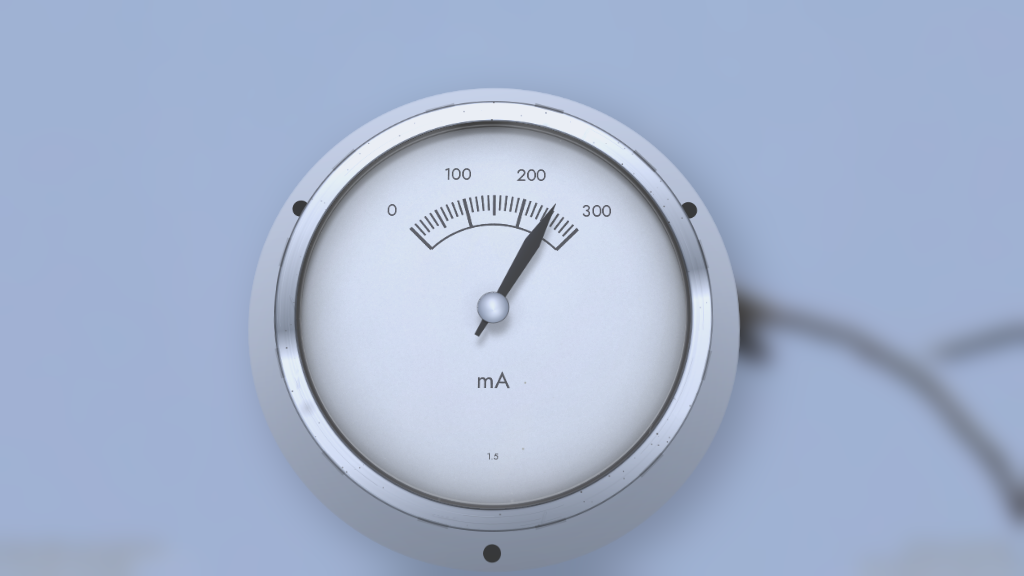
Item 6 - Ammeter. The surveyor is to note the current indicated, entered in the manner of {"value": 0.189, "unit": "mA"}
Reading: {"value": 250, "unit": "mA"}
